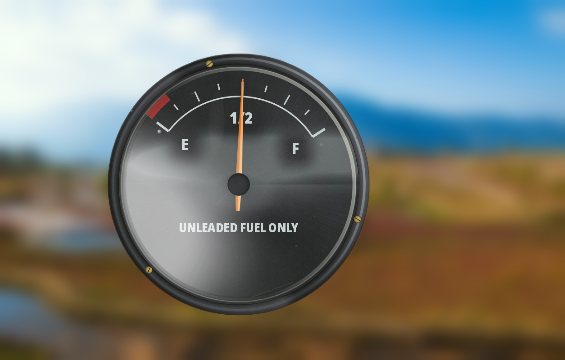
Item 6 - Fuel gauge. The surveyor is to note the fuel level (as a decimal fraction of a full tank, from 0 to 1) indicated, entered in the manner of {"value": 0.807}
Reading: {"value": 0.5}
